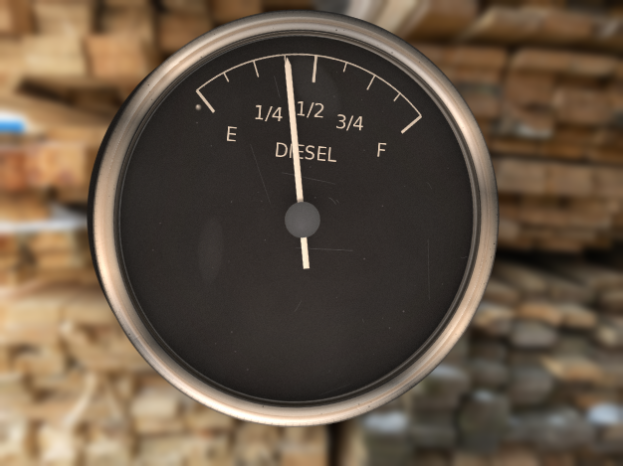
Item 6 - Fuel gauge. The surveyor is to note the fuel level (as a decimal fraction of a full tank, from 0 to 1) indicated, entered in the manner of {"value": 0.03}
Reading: {"value": 0.375}
